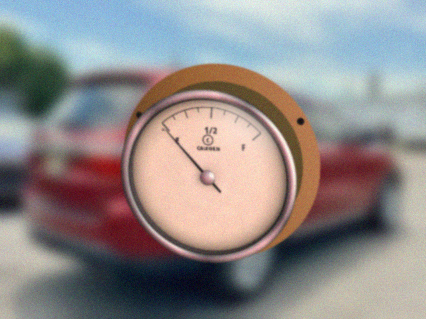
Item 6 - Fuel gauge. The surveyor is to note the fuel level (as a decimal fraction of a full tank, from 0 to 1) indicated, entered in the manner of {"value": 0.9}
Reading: {"value": 0}
